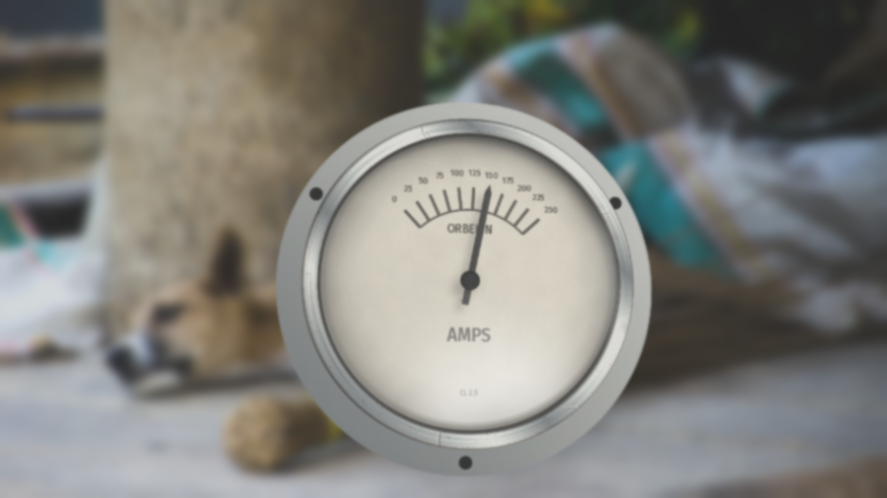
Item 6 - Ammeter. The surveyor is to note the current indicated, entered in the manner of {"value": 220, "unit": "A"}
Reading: {"value": 150, "unit": "A"}
